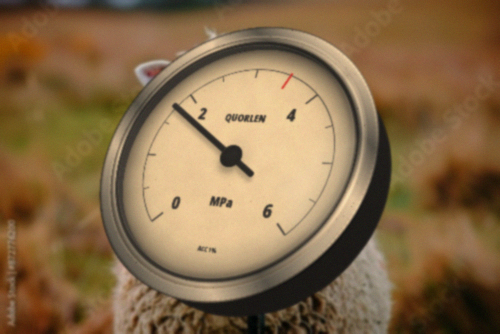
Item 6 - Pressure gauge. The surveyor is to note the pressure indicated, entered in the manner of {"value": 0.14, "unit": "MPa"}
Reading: {"value": 1.75, "unit": "MPa"}
